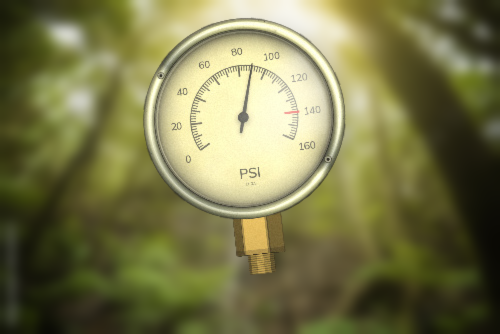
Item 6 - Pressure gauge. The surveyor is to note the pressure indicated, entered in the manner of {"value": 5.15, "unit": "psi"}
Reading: {"value": 90, "unit": "psi"}
